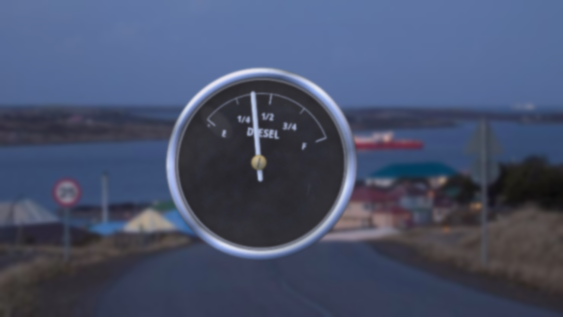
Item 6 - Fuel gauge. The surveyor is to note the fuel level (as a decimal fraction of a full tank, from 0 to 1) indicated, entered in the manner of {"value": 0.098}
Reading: {"value": 0.375}
